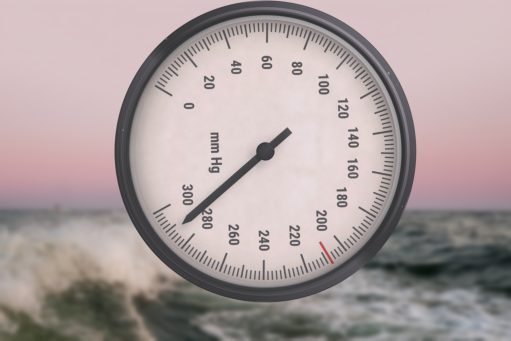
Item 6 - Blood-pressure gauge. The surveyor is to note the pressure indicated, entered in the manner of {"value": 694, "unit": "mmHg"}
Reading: {"value": 288, "unit": "mmHg"}
